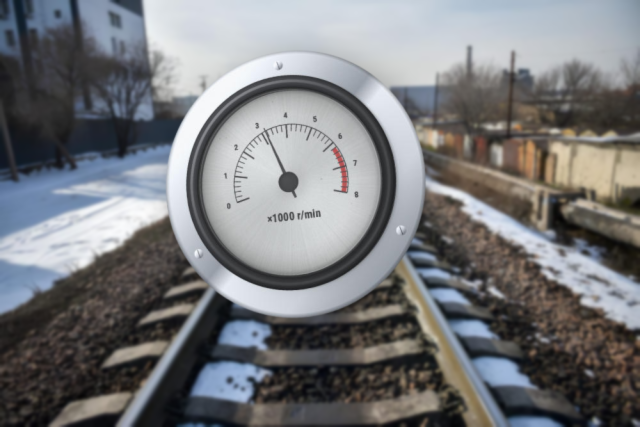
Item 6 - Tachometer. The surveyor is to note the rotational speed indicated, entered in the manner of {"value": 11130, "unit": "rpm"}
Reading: {"value": 3200, "unit": "rpm"}
